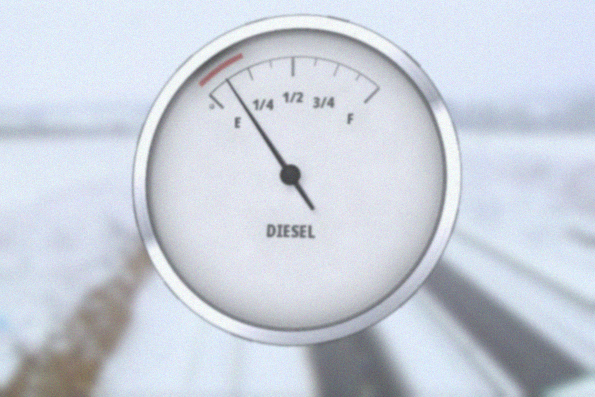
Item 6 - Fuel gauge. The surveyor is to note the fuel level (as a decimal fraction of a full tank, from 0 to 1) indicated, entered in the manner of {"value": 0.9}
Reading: {"value": 0.125}
